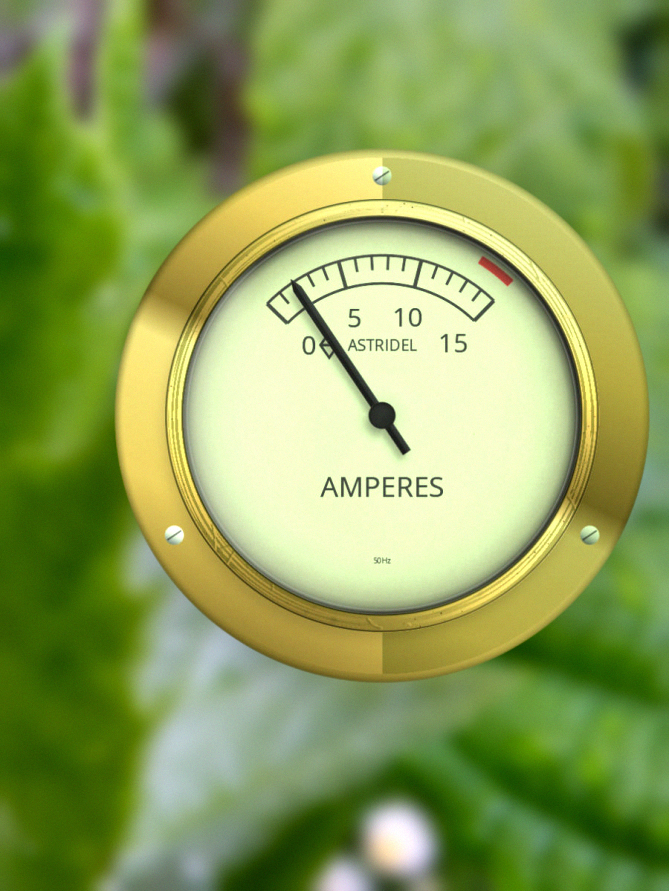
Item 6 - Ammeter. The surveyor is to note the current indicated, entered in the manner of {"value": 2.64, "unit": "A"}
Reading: {"value": 2, "unit": "A"}
